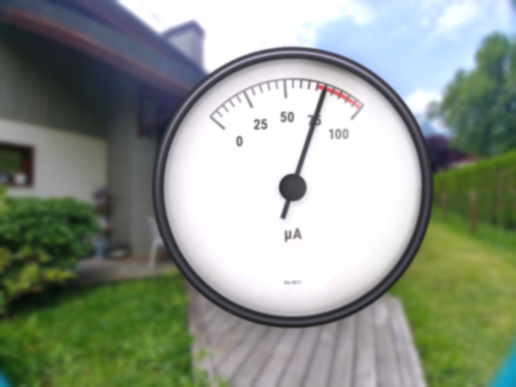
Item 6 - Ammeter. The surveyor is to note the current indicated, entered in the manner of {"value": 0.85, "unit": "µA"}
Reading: {"value": 75, "unit": "µA"}
